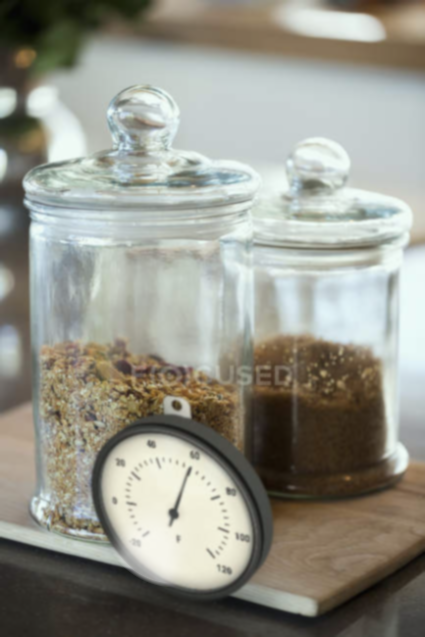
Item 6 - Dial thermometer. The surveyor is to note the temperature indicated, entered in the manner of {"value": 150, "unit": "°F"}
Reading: {"value": 60, "unit": "°F"}
